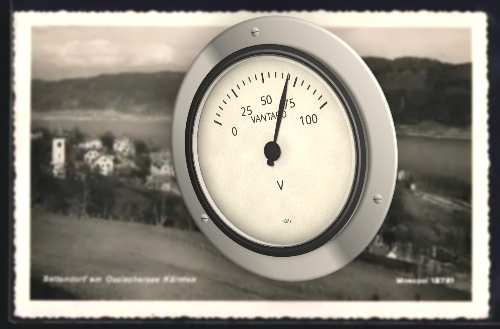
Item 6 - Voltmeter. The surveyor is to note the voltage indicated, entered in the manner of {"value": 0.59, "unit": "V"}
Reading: {"value": 70, "unit": "V"}
